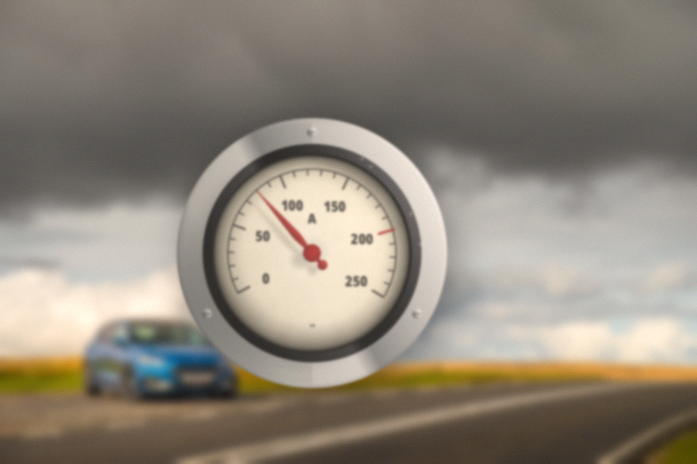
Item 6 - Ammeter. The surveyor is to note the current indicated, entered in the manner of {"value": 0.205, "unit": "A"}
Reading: {"value": 80, "unit": "A"}
